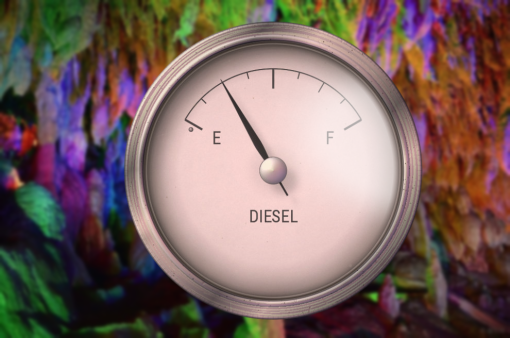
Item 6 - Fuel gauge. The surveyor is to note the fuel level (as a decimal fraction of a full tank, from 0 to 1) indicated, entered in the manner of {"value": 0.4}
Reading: {"value": 0.25}
